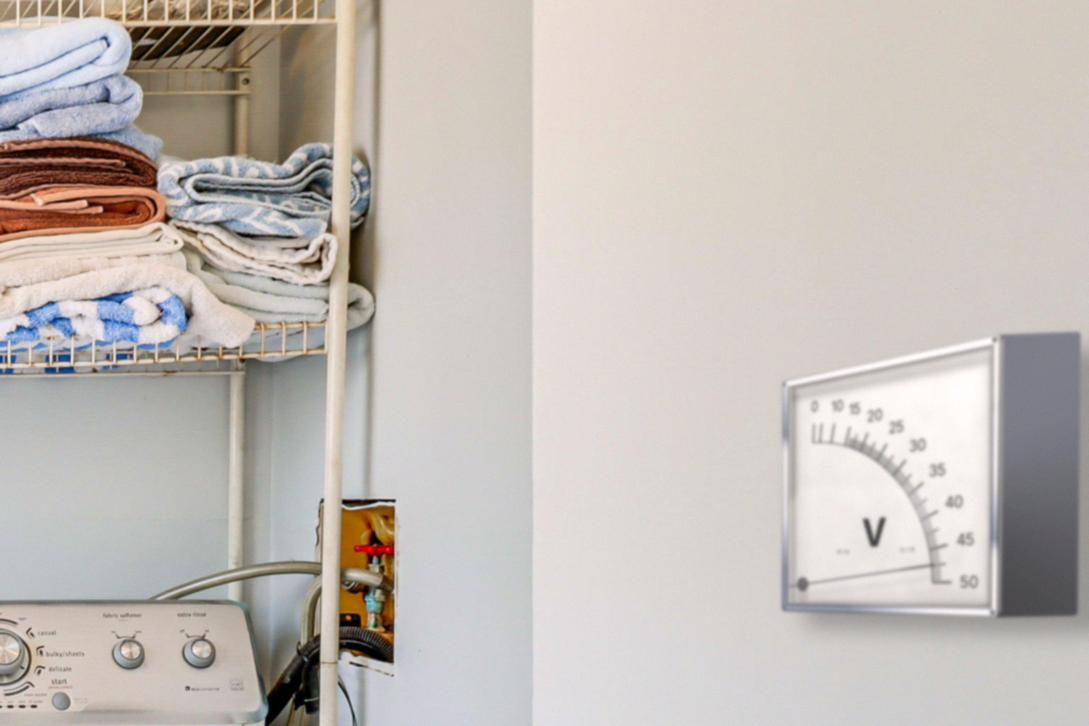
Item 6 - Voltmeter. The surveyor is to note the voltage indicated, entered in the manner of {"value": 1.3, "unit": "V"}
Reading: {"value": 47.5, "unit": "V"}
